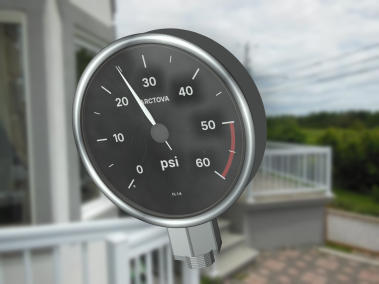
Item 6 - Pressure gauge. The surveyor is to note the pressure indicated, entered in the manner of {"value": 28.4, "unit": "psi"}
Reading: {"value": 25, "unit": "psi"}
